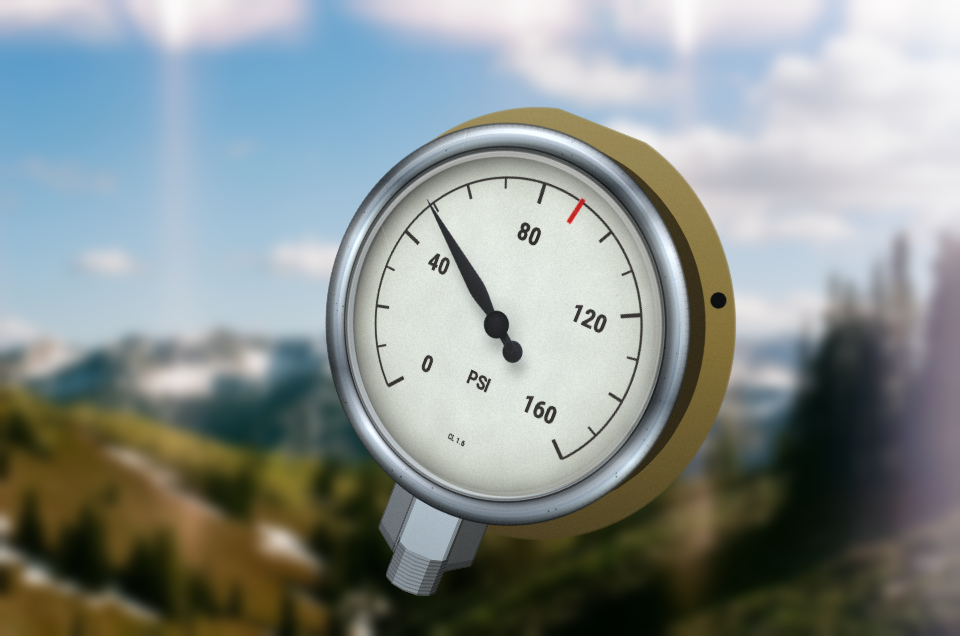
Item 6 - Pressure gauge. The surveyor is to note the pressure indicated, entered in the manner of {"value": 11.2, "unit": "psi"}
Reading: {"value": 50, "unit": "psi"}
